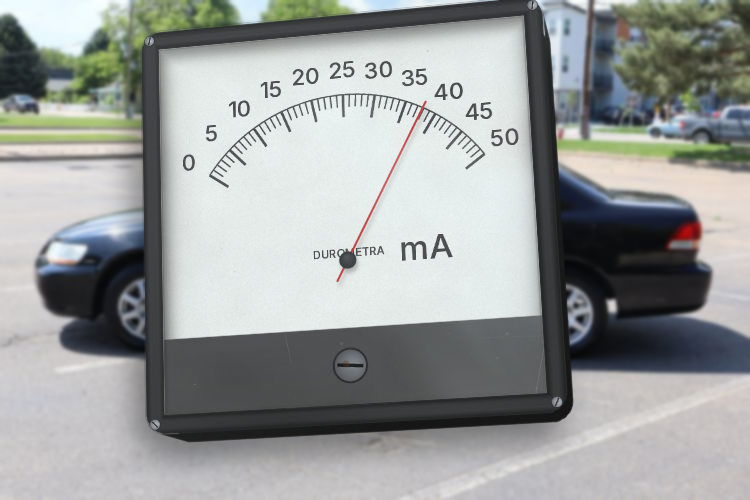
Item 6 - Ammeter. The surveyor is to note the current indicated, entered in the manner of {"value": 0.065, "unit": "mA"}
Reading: {"value": 38, "unit": "mA"}
